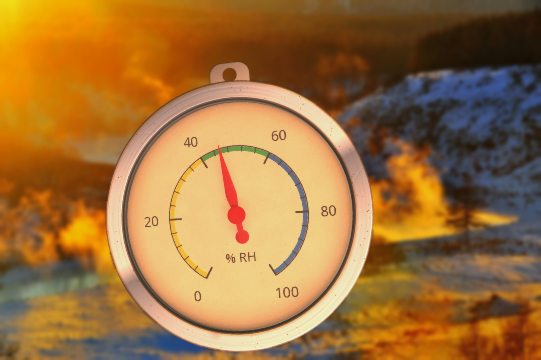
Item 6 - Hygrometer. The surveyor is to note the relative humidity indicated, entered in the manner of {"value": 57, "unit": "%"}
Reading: {"value": 46, "unit": "%"}
